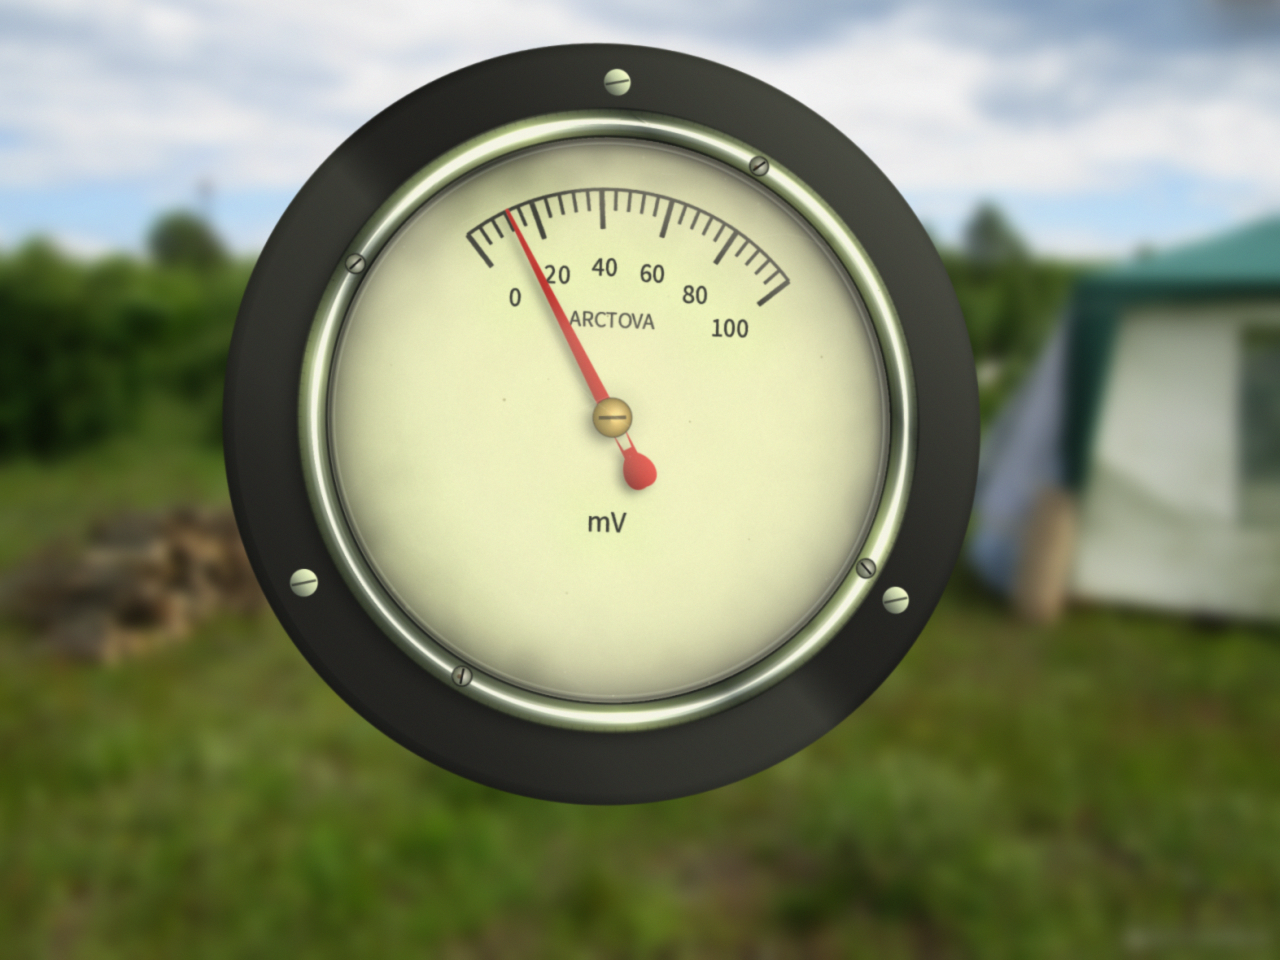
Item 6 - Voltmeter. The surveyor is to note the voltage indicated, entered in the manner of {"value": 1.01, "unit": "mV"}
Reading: {"value": 12, "unit": "mV"}
